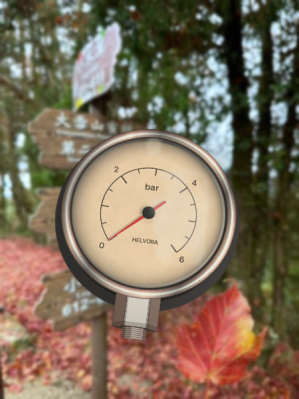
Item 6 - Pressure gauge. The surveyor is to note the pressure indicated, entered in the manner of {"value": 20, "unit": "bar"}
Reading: {"value": 0, "unit": "bar"}
